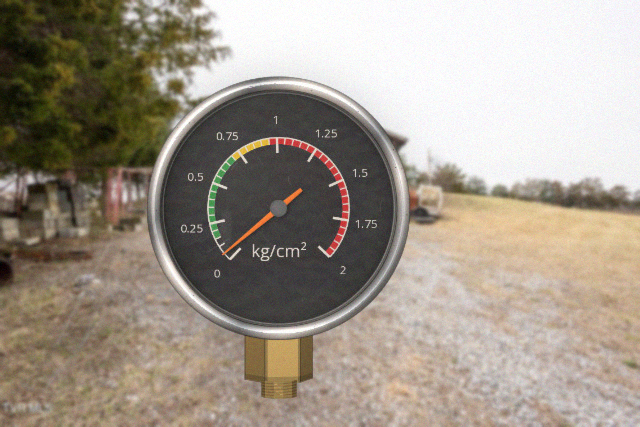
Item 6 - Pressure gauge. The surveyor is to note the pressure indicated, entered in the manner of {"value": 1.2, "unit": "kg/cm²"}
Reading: {"value": 0.05, "unit": "kg/cm²"}
